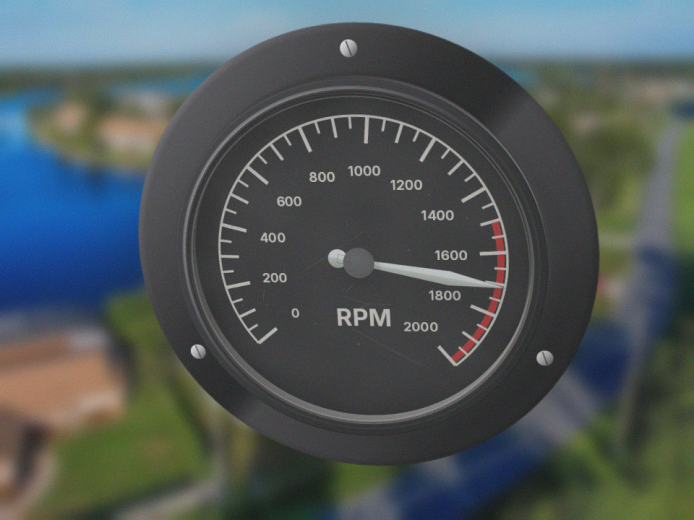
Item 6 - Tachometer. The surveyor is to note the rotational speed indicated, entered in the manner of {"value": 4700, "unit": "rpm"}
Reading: {"value": 1700, "unit": "rpm"}
